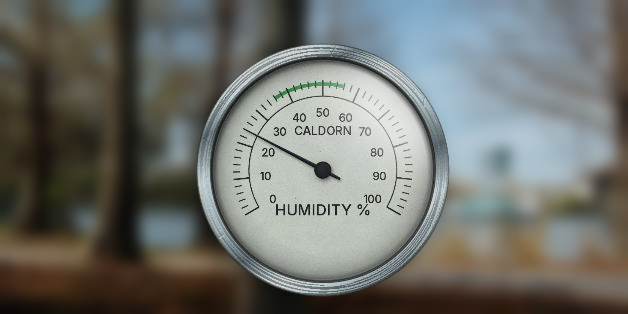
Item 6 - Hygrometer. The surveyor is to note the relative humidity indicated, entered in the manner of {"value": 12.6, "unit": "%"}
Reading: {"value": 24, "unit": "%"}
